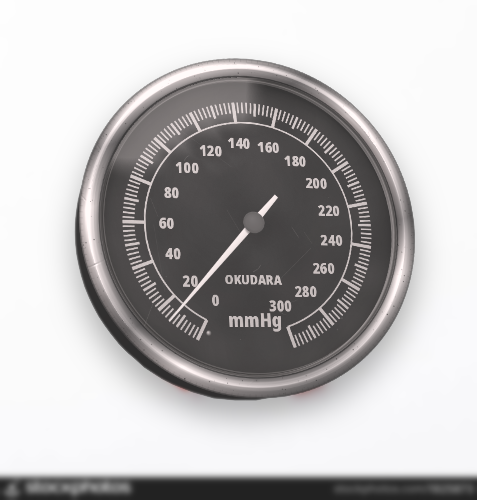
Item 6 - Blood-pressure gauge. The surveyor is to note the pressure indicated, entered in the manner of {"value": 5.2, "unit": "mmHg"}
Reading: {"value": 14, "unit": "mmHg"}
